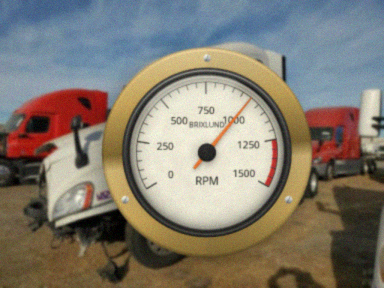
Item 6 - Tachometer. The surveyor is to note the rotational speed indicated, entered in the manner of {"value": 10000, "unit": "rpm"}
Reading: {"value": 1000, "unit": "rpm"}
